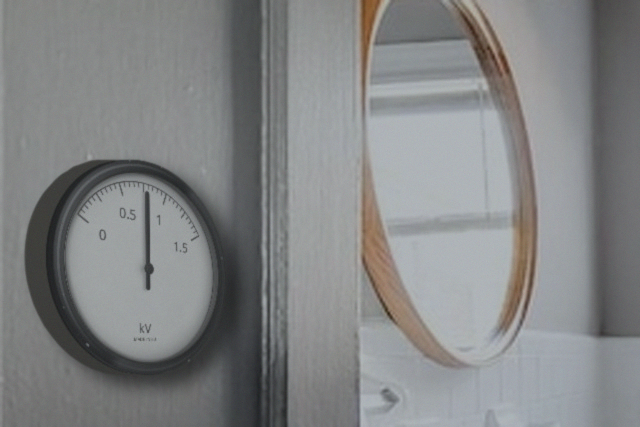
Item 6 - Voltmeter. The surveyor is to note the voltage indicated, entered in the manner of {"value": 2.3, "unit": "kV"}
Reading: {"value": 0.75, "unit": "kV"}
